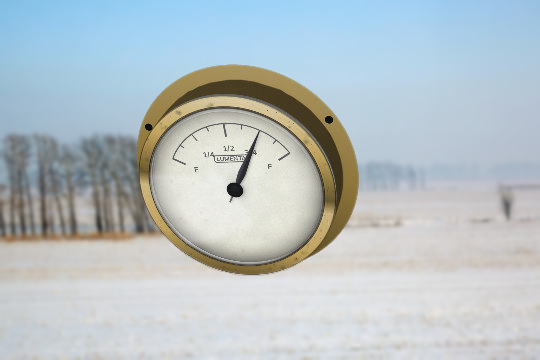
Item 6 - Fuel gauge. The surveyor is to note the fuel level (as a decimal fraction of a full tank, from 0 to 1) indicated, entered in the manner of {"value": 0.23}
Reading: {"value": 0.75}
